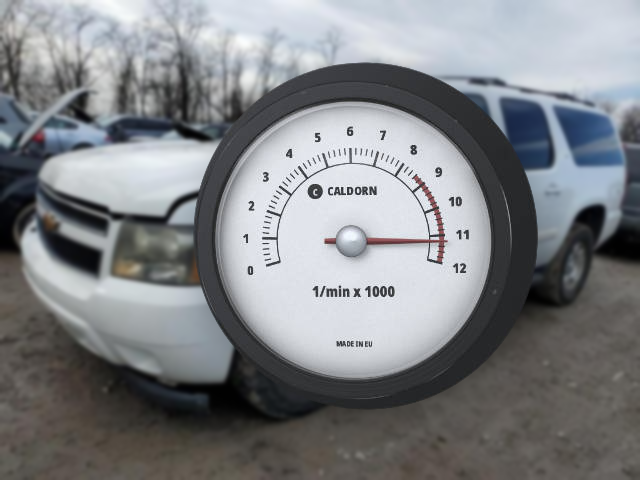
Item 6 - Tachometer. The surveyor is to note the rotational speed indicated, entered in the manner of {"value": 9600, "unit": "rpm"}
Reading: {"value": 11200, "unit": "rpm"}
